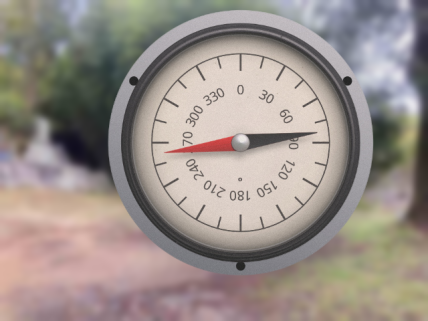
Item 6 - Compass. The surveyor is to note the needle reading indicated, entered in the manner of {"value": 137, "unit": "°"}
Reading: {"value": 262.5, "unit": "°"}
